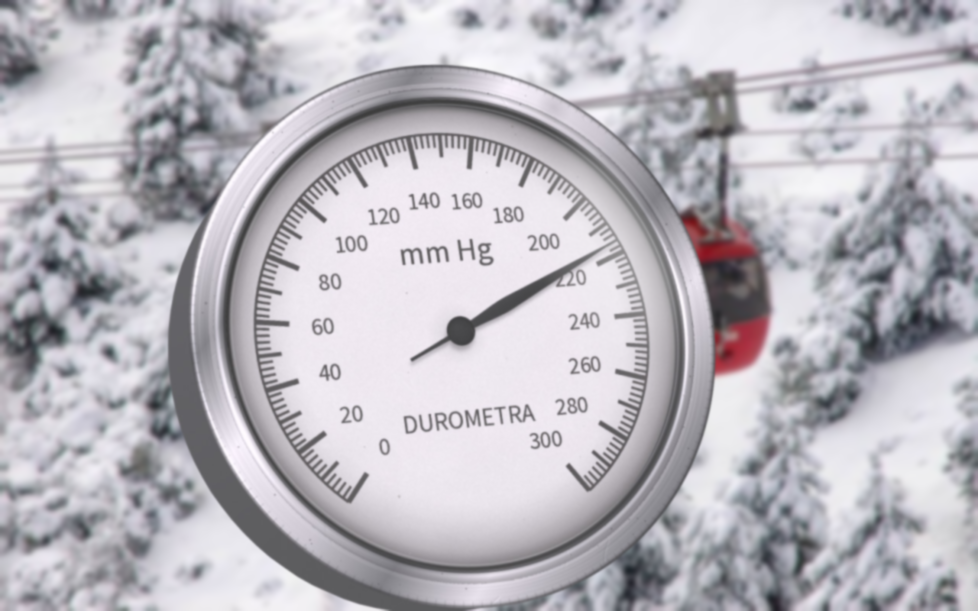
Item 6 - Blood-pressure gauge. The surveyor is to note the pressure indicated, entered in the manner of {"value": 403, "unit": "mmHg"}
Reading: {"value": 216, "unit": "mmHg"}
